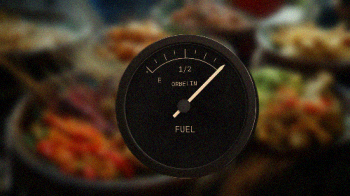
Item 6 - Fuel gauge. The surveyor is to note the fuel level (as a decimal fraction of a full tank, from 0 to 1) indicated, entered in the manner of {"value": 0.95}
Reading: {"value": 1}
